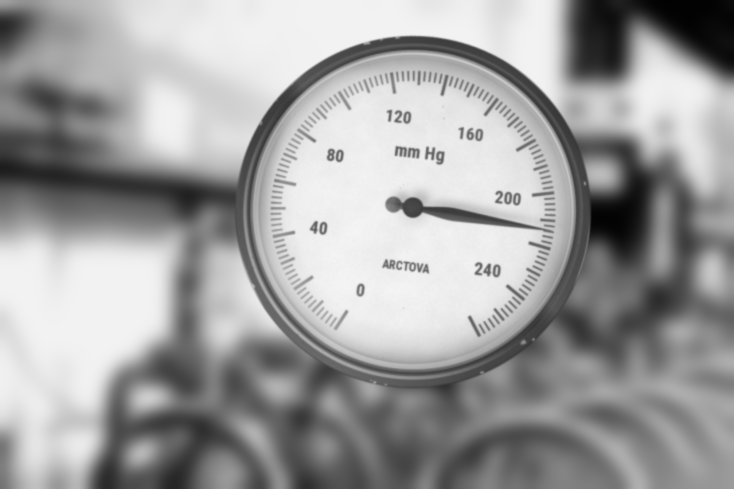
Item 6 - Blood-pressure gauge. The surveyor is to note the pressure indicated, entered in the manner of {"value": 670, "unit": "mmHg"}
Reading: {"value": 214, "unit": "mmHg"}
